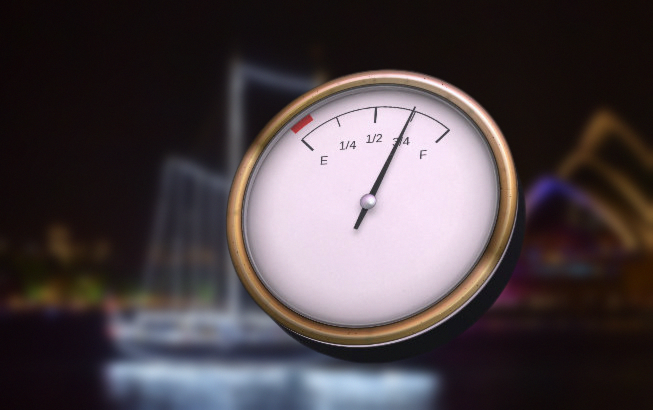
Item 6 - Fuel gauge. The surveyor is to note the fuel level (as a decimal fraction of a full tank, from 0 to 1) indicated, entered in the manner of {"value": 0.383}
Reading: {"value": 0.75}
